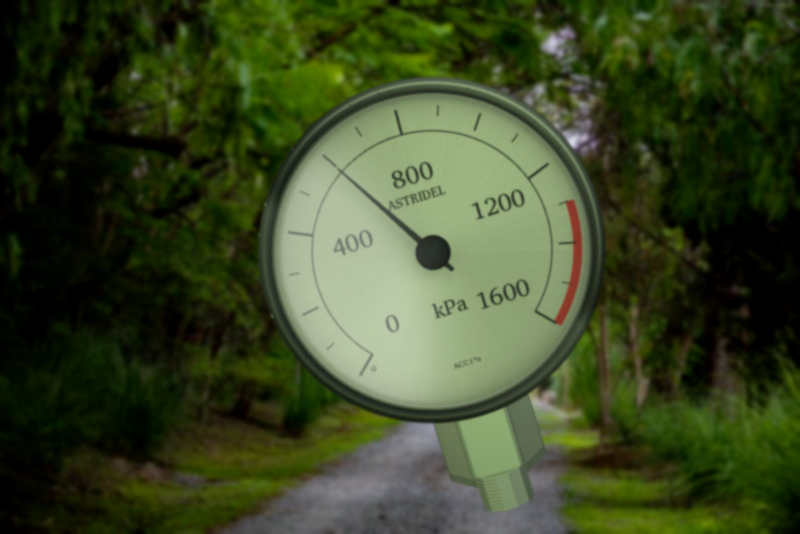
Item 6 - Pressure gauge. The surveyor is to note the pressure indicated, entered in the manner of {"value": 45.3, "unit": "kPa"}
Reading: {"value": 600, "unit": "kPa"}
